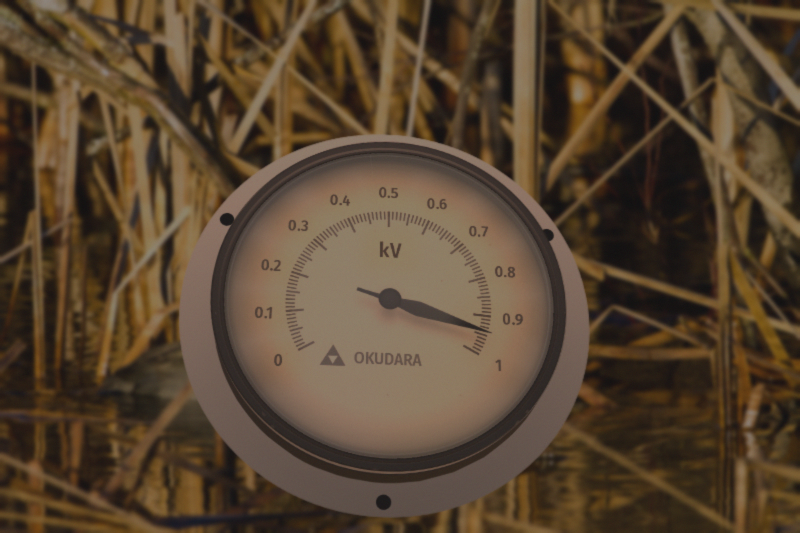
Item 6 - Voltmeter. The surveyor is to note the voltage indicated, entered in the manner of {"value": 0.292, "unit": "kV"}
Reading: {"value": 0.95, "unit": "kV"}
